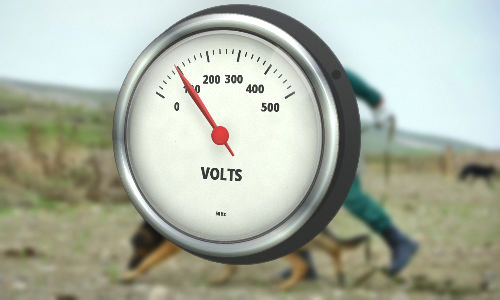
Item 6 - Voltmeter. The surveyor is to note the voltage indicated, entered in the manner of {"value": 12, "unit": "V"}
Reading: {"value": 100, "unit": "V"}
